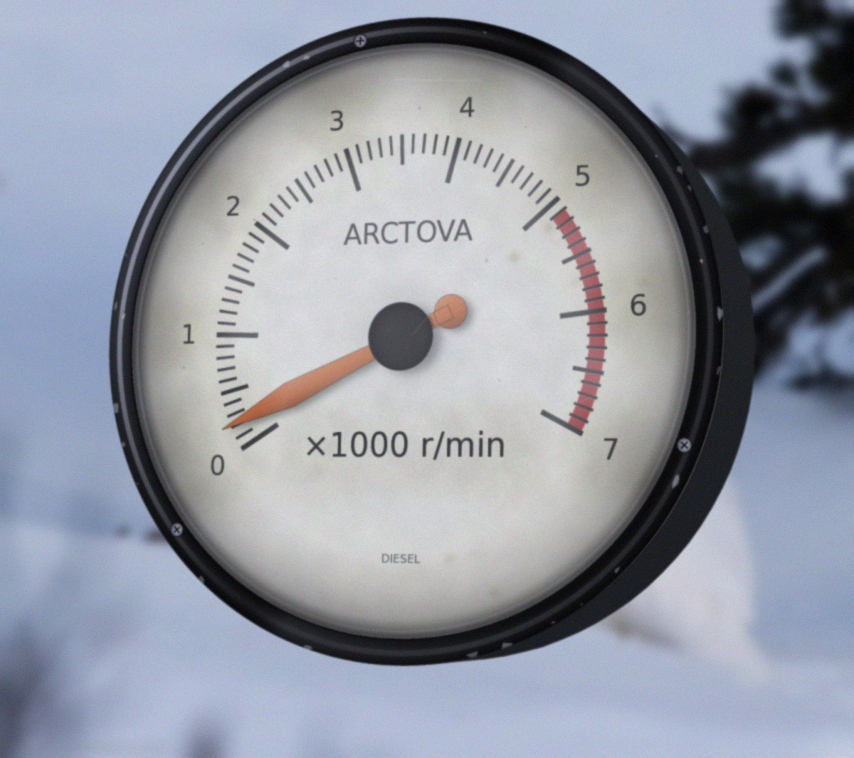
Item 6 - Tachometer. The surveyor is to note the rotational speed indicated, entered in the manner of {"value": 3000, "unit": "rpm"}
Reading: {"value": 200, "unit": "rpm"}
